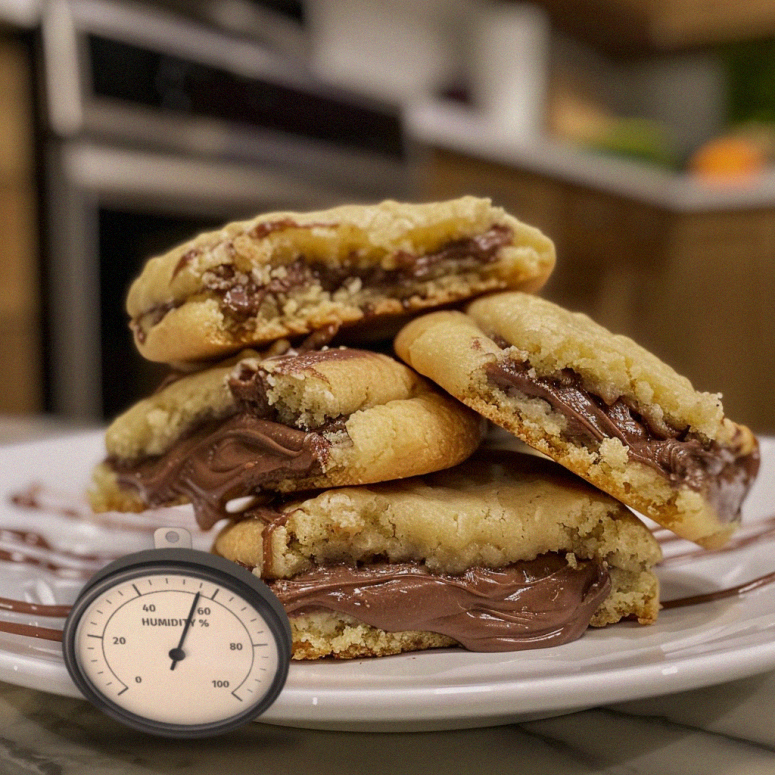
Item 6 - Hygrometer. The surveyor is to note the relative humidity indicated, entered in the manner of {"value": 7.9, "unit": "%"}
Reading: {"value": 56, "unit": "%"}
